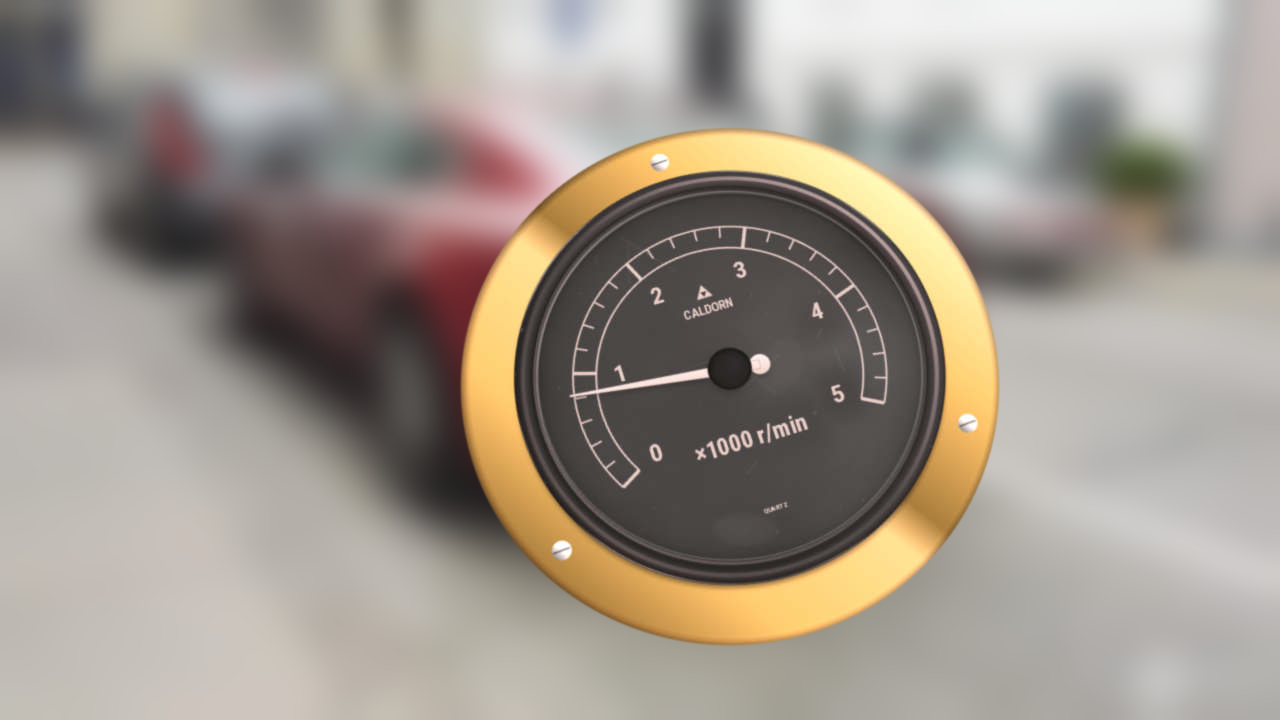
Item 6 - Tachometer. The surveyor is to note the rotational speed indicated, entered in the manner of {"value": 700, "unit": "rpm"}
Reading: {"value": 800, "unit": "rpm"}
